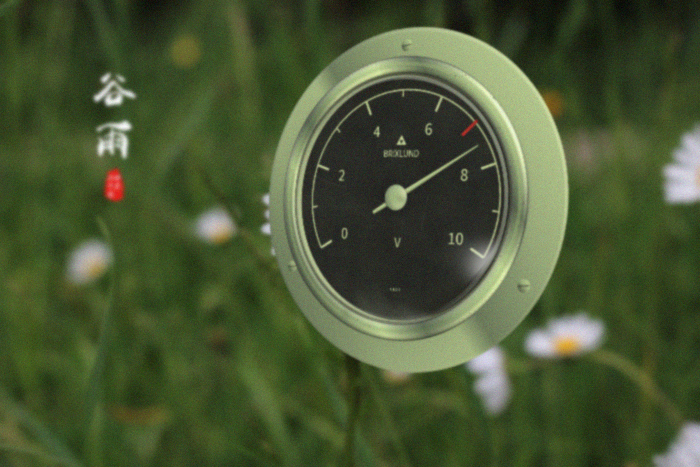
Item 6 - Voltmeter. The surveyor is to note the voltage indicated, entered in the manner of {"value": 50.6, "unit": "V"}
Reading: {"value": 7.5, "unit": "V"}
